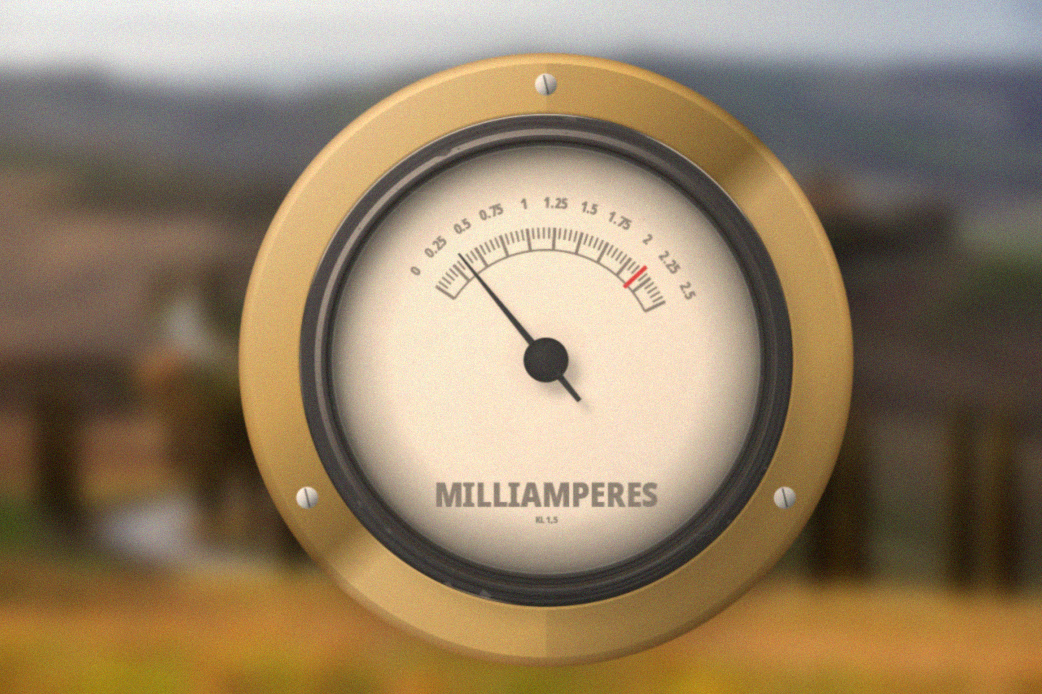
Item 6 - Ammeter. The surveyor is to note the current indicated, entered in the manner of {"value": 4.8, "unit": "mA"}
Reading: {"value": 0.35, "unit": "mA"}
